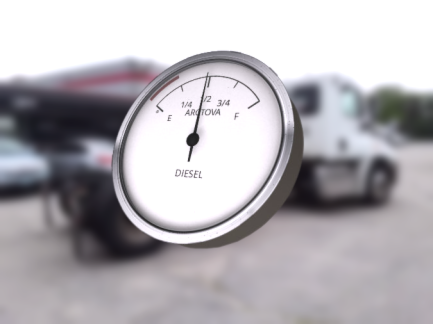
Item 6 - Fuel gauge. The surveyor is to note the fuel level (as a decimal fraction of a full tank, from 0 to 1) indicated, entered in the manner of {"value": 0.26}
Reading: {"value": 0.5}
